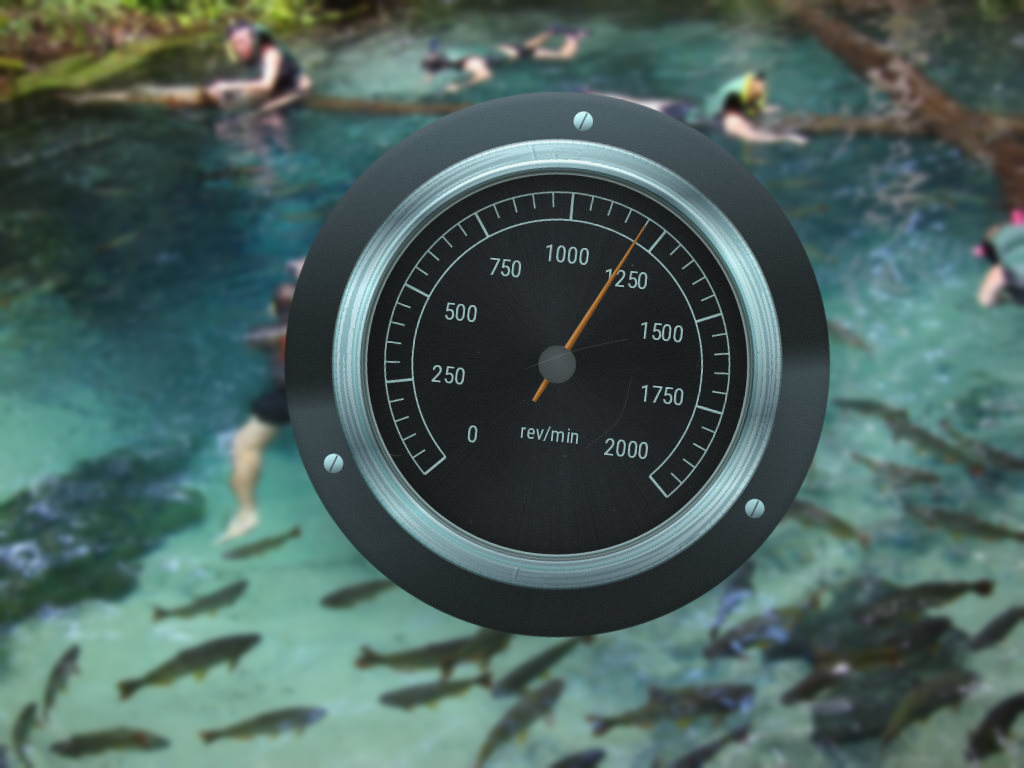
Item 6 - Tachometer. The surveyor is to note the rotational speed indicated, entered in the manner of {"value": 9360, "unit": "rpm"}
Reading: {"value": 1200, "unit": "rpm"}
